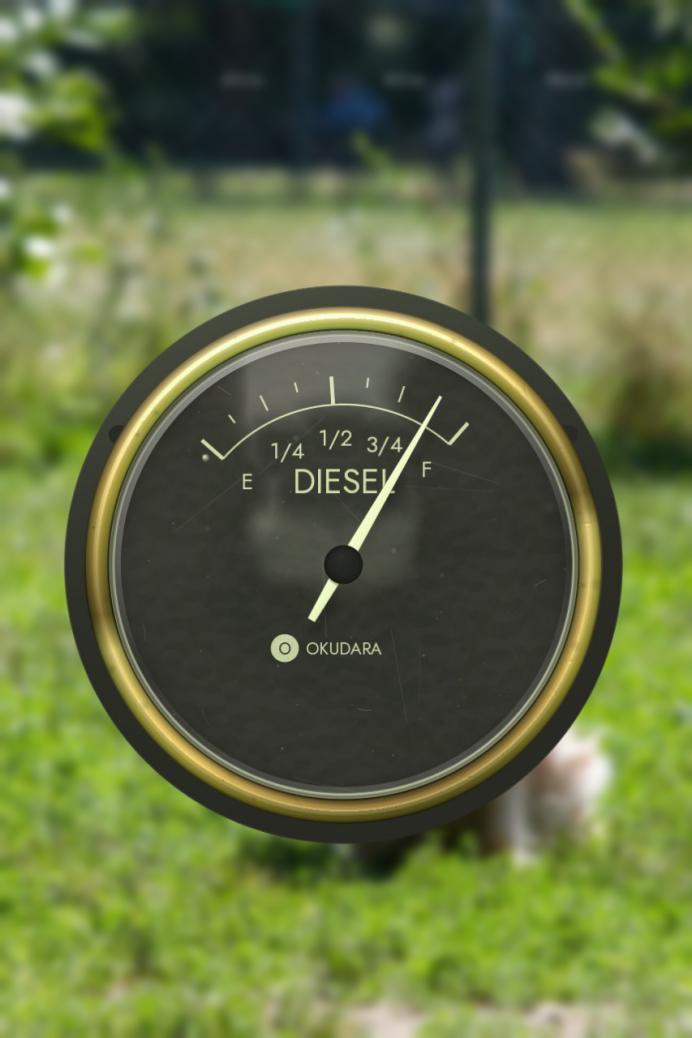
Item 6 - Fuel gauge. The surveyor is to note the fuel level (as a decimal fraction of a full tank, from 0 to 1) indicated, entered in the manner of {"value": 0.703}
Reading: {"value": 0.875}
